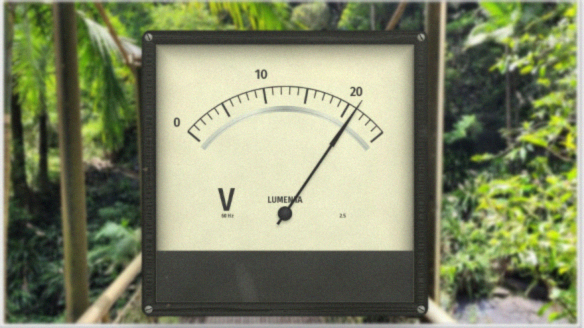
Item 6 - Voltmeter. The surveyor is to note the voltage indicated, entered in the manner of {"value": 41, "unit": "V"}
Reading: {"value": 21, "unit": "V"}
